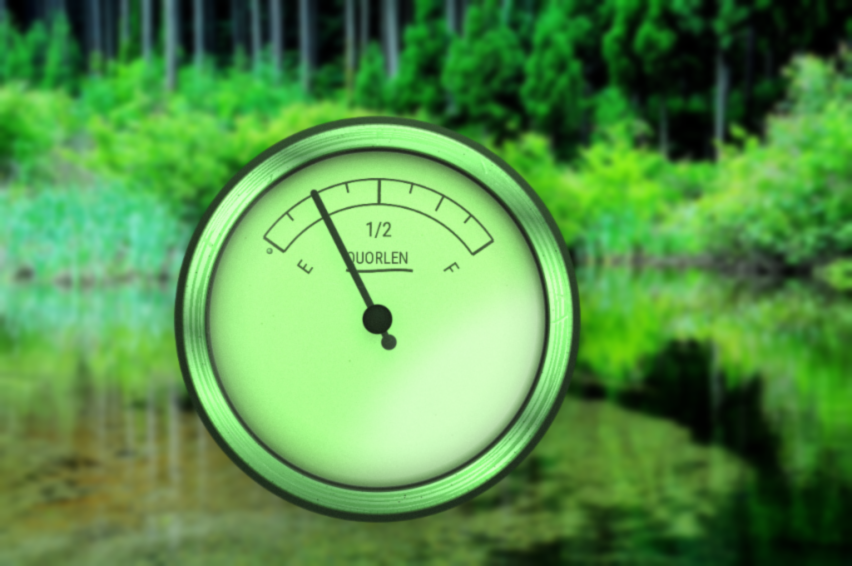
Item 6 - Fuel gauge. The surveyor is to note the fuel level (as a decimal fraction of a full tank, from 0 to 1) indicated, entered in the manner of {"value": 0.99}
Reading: {"value": 0.25}
